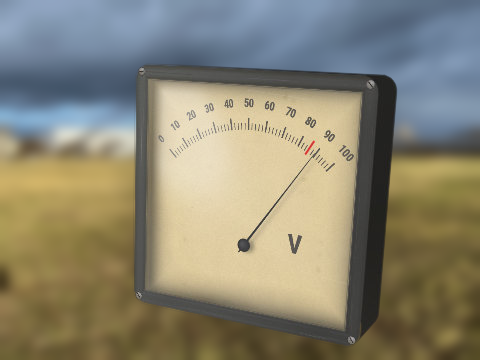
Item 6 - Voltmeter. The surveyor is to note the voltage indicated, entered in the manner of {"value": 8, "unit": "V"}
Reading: {"value": 90, "unit": "V"}
